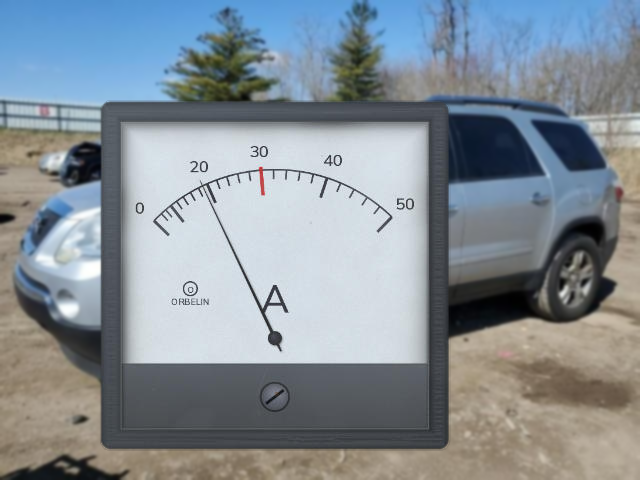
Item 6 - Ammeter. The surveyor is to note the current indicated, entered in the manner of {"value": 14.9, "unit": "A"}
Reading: {"value": 19, "unit": "A"}
